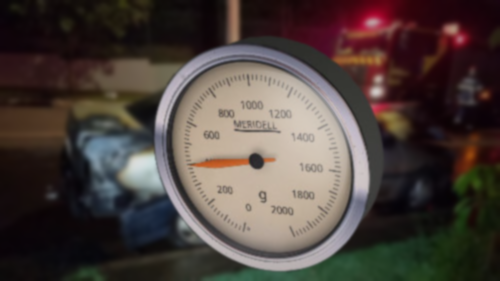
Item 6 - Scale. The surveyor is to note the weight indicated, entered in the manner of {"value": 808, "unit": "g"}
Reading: {"value": 400, "unit": "g"}
